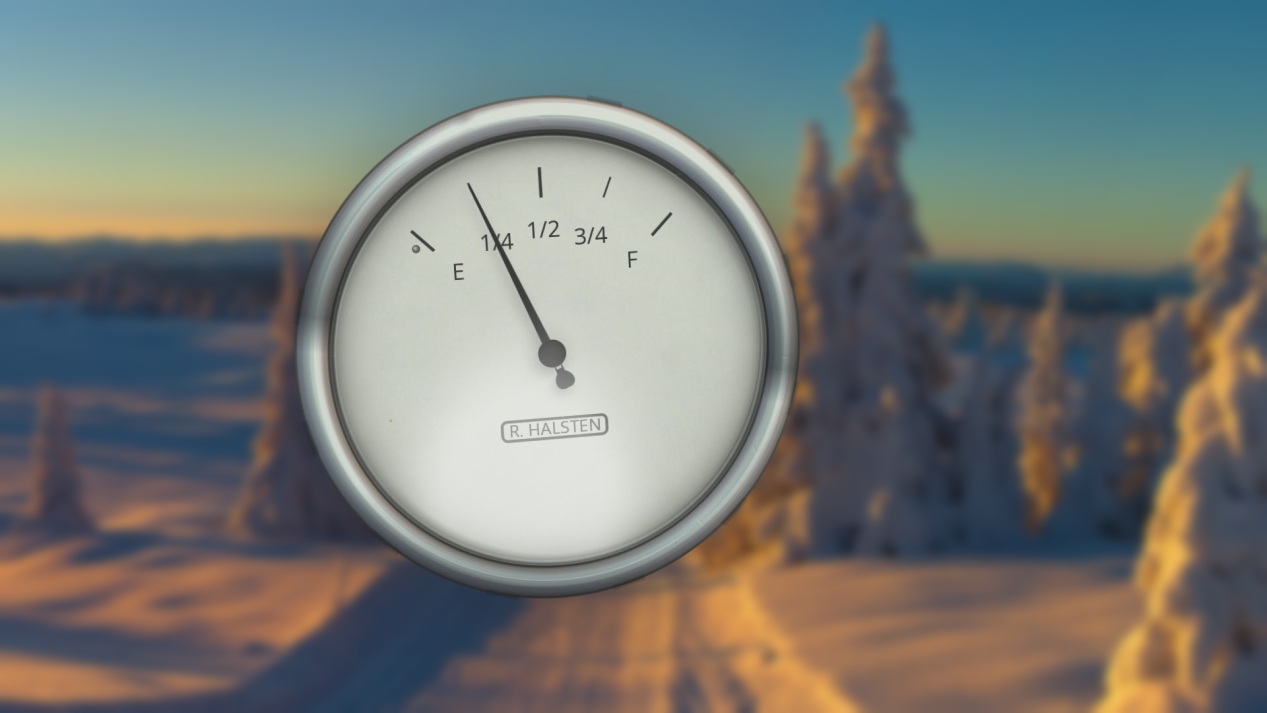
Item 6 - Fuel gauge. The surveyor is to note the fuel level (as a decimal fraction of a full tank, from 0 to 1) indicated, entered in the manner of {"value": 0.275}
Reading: {"value": 0.25}
